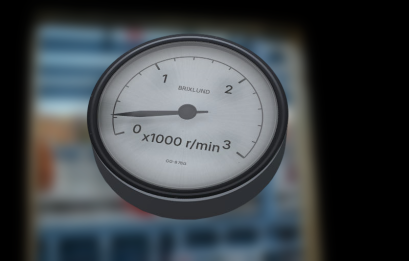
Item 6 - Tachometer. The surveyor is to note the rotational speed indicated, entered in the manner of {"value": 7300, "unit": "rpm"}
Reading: {"value": 200, "unit": "rpm"}
